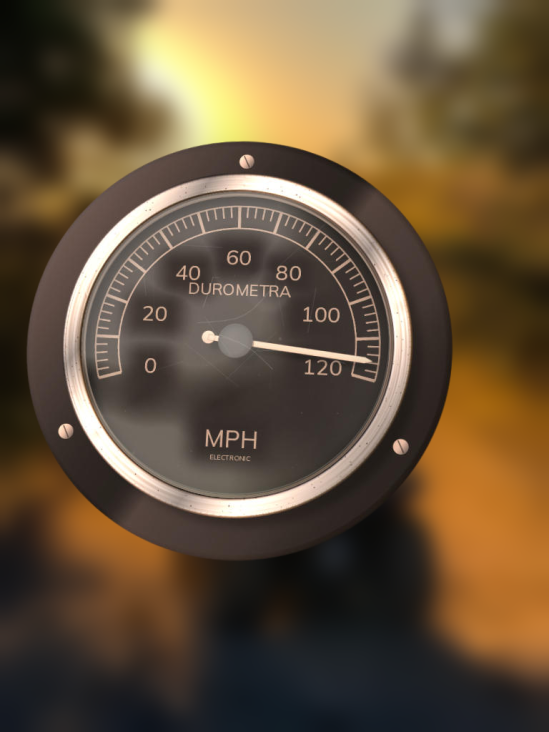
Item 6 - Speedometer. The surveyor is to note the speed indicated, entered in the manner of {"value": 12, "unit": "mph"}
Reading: {"value": 116, "unit": "mph"}
